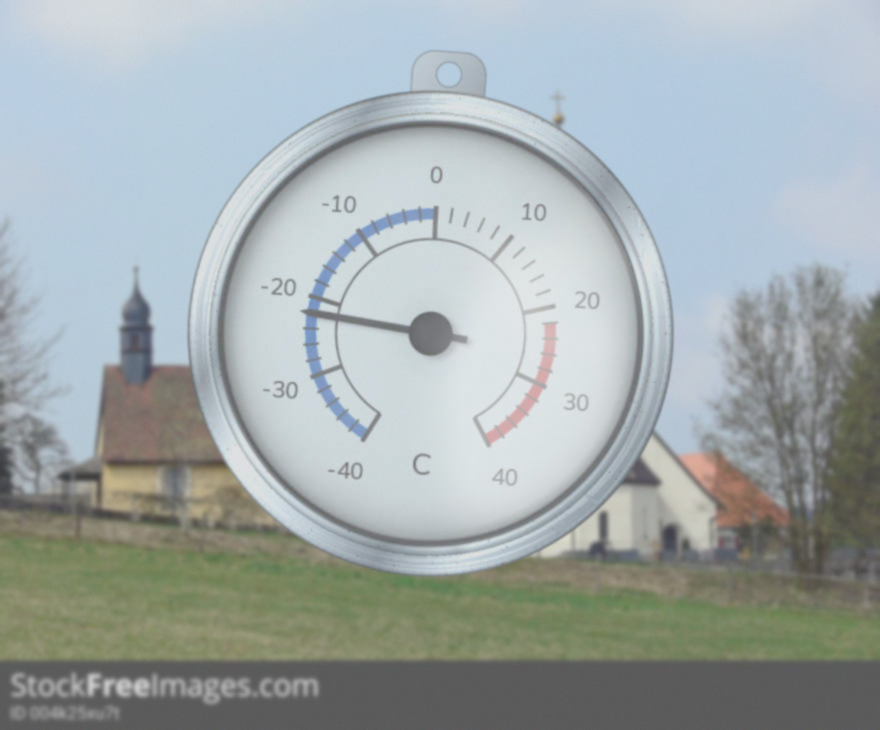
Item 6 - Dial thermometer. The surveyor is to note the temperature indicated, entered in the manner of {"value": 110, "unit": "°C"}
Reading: {"value": -22, "unit": "°C"}
